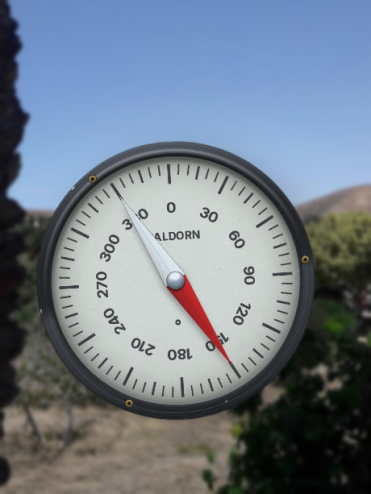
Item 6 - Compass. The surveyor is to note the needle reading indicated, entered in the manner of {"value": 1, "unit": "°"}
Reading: {"value": 150, "unit": "°"}
